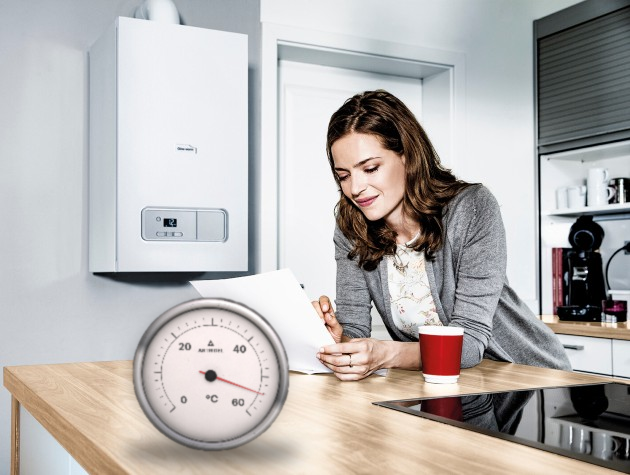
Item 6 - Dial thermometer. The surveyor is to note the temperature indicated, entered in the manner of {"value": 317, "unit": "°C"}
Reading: {"value": 54, "unit": "°C"}
